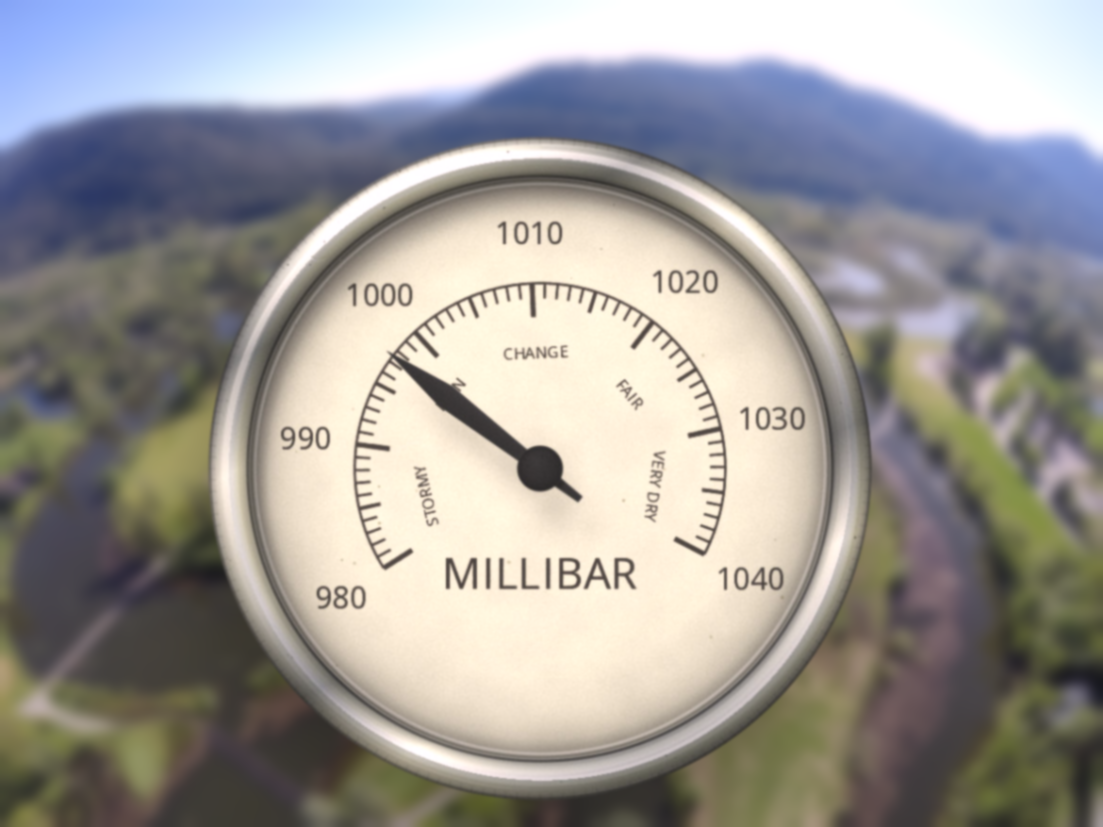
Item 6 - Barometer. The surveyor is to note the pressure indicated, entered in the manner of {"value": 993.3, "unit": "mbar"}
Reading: {"value": 997.5, "unit": "mbar"}
